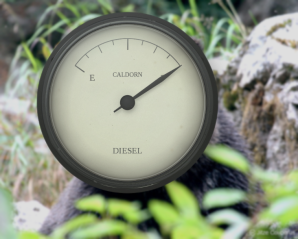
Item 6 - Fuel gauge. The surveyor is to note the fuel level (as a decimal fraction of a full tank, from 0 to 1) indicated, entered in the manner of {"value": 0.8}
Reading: {"value": 1}
